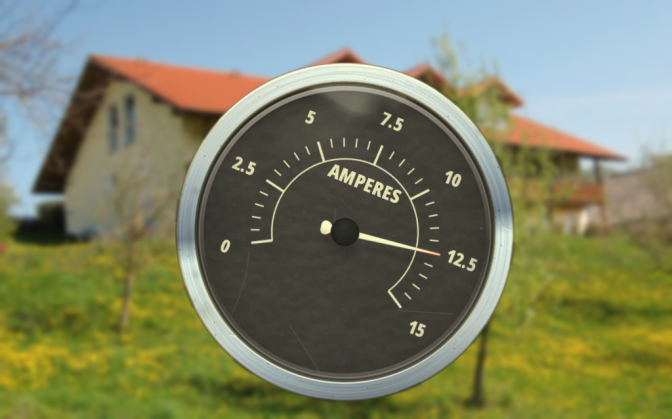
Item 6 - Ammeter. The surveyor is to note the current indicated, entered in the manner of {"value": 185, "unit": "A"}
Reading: {"value": 12.5, "unit": "A"}
